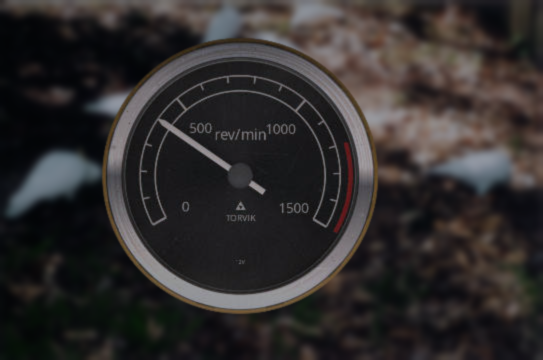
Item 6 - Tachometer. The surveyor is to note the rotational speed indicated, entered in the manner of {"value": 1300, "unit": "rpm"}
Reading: {"value": 400, "unit": "rpm"}
